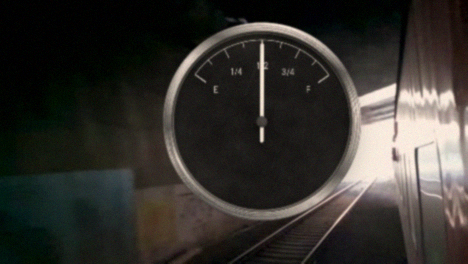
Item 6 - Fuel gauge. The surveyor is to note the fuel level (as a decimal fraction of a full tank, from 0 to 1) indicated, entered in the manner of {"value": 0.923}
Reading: {"value": 0.5}
